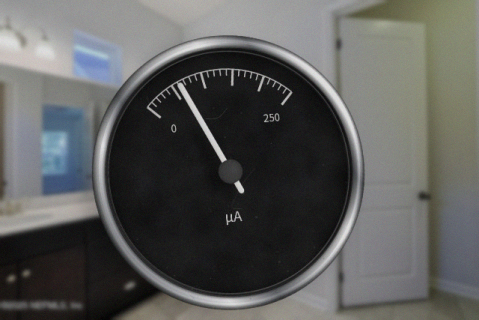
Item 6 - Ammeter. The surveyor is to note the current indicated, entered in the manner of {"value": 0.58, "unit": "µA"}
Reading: {"value": 60, "unit": "µA"}
